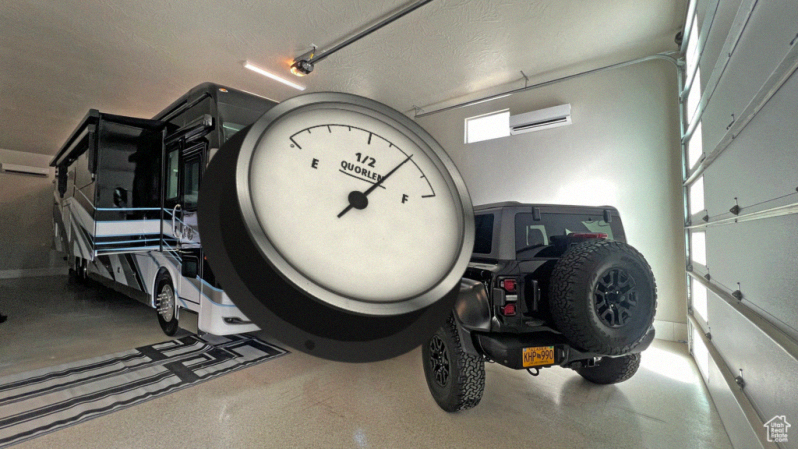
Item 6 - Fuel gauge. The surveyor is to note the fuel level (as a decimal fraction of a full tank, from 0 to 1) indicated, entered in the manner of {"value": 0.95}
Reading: {"value": 0.75}
